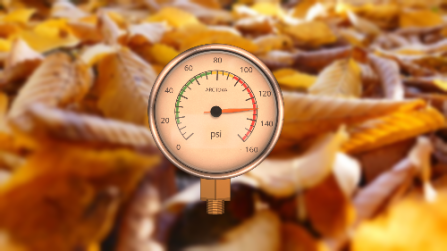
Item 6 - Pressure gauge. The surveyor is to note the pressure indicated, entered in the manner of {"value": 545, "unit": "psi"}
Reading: {"value": 130, "unit": "psi"}
